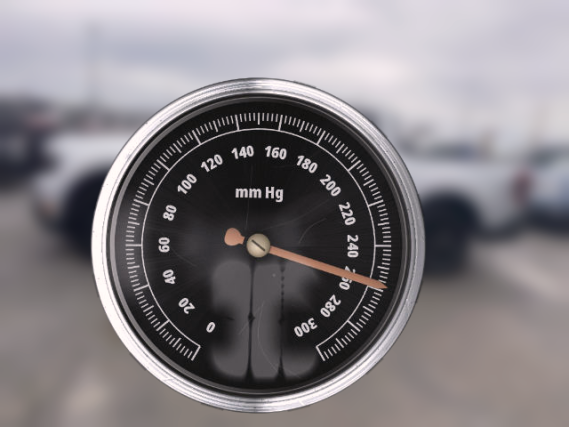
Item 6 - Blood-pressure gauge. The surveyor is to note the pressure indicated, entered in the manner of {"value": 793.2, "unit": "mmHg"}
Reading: {"value": 258, "unit": "mmHg"}
